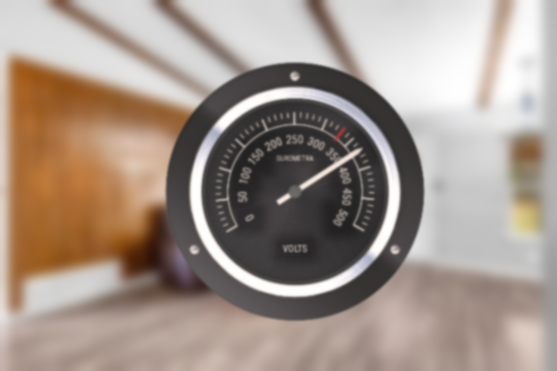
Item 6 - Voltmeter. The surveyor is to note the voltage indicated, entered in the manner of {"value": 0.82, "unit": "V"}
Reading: {"value": 370, "unit": "V"}
